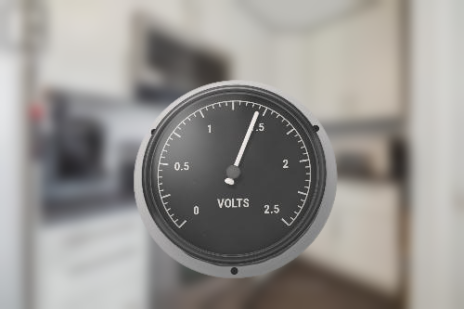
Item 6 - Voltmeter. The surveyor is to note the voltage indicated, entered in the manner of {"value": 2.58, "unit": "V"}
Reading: {"value": 1.45, "unit": "V"}
